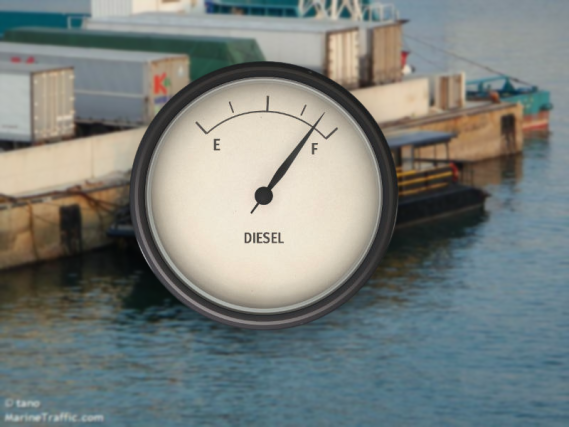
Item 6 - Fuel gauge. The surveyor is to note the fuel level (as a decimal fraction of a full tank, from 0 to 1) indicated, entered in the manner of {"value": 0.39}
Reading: {"value": 0.875}
